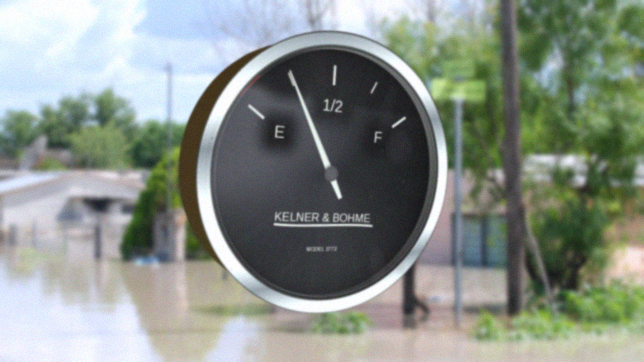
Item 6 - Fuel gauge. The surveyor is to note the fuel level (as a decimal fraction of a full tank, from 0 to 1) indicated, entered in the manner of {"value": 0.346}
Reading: {"value": 0.25}
